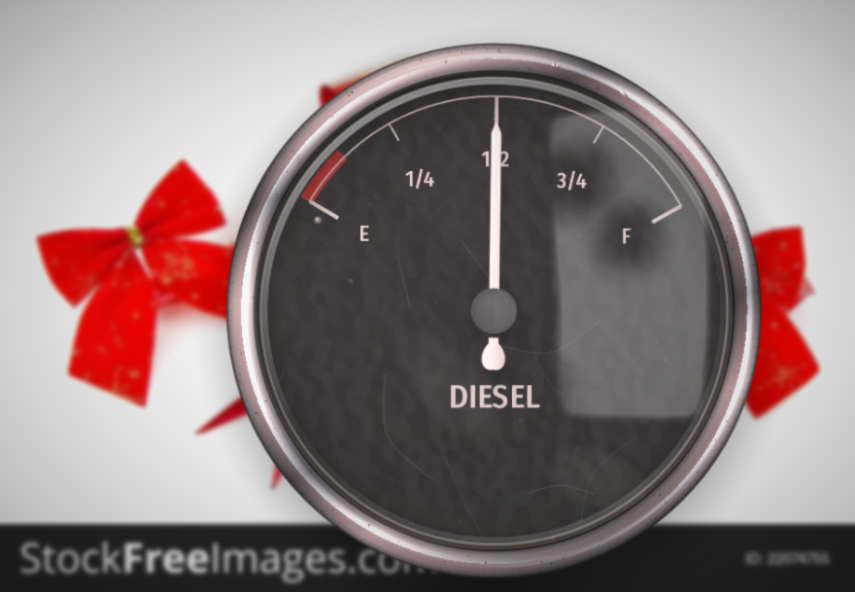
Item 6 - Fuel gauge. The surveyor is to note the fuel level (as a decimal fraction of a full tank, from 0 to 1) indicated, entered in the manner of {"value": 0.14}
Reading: {"value": 0.5}
